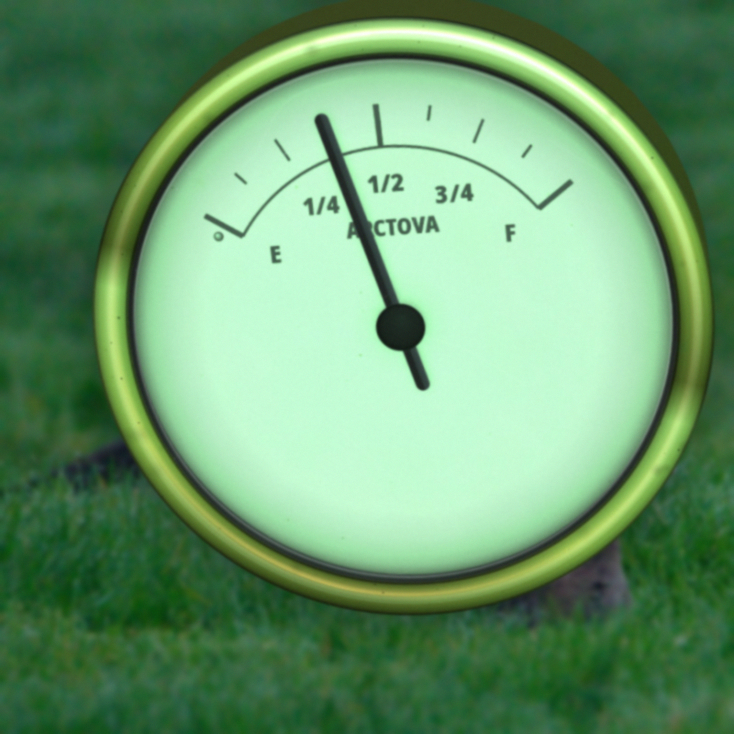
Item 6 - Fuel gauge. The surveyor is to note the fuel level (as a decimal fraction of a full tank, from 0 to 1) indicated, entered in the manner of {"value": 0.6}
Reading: {"value": 0.375}
